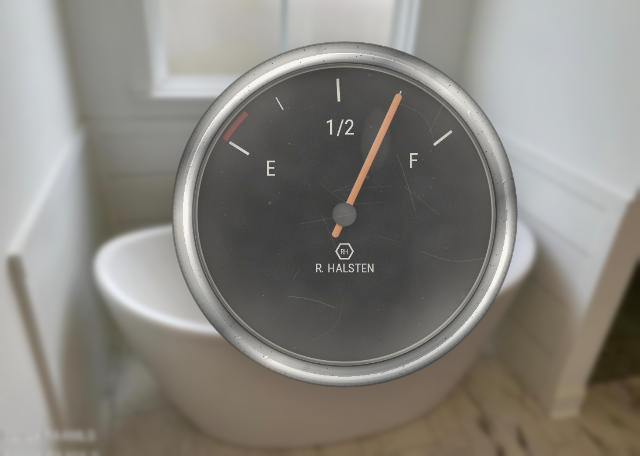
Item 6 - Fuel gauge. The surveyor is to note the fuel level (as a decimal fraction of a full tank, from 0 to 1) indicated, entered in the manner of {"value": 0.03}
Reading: {"value": 0.75}
